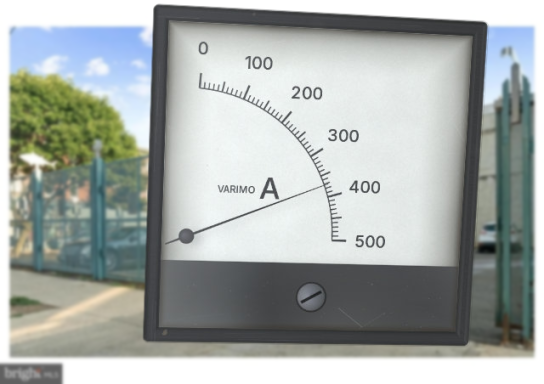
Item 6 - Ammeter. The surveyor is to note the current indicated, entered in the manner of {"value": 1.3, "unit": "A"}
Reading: {"value": 370, "unit": "A"}
